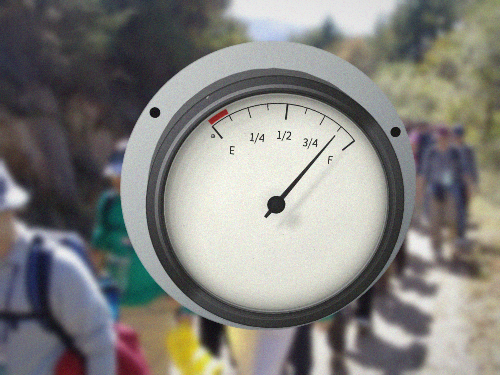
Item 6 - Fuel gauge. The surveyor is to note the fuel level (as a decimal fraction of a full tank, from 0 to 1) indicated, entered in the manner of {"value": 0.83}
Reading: {"value": 0.875}
